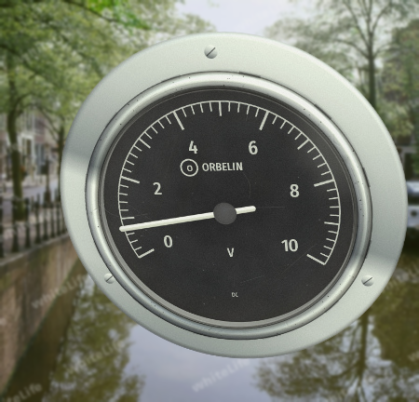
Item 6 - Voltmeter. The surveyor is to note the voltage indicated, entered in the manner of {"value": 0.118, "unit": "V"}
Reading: {"value": 0.8, "unit": "V"}
